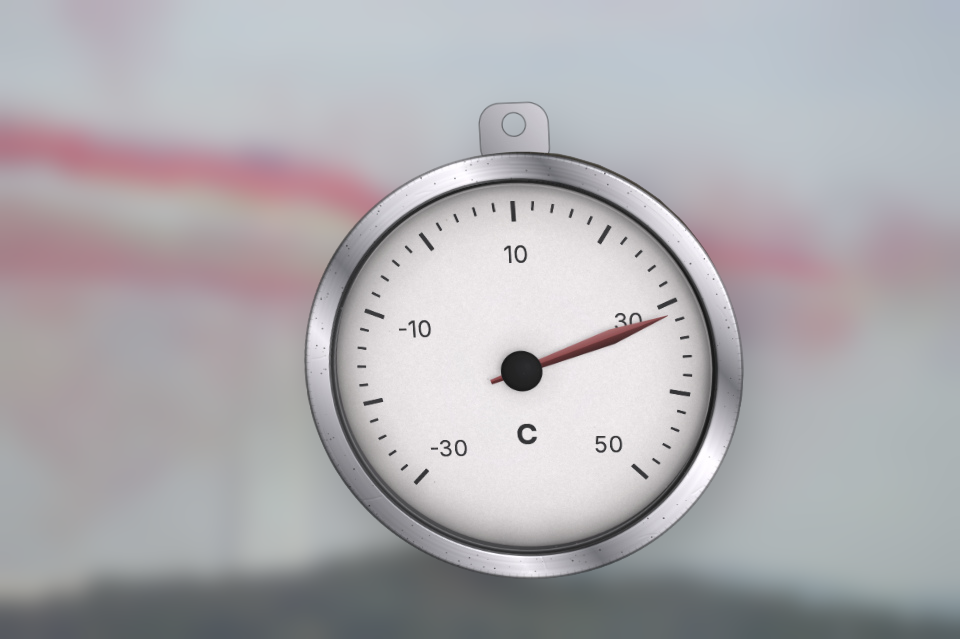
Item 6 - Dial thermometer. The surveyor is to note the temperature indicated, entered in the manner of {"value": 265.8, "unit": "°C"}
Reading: {"value": 31, "unit": "°C"}
